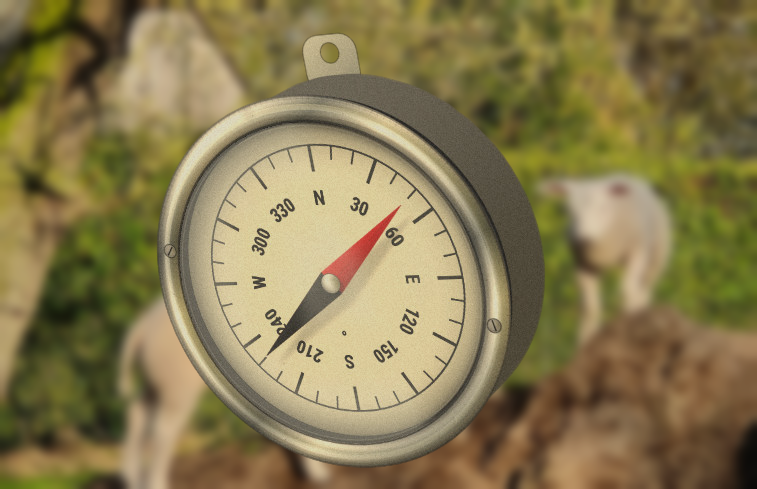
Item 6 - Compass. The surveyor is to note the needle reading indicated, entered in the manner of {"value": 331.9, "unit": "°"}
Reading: {"value": 50, "unit": "°"}
